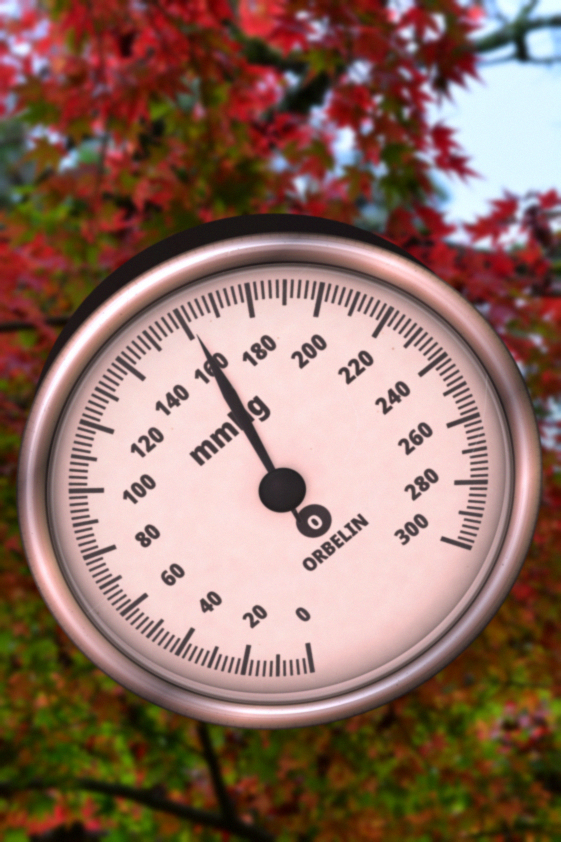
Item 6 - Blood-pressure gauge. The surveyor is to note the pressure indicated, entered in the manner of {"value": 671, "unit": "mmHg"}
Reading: {"value": 162, "unit": "mmHg"}
